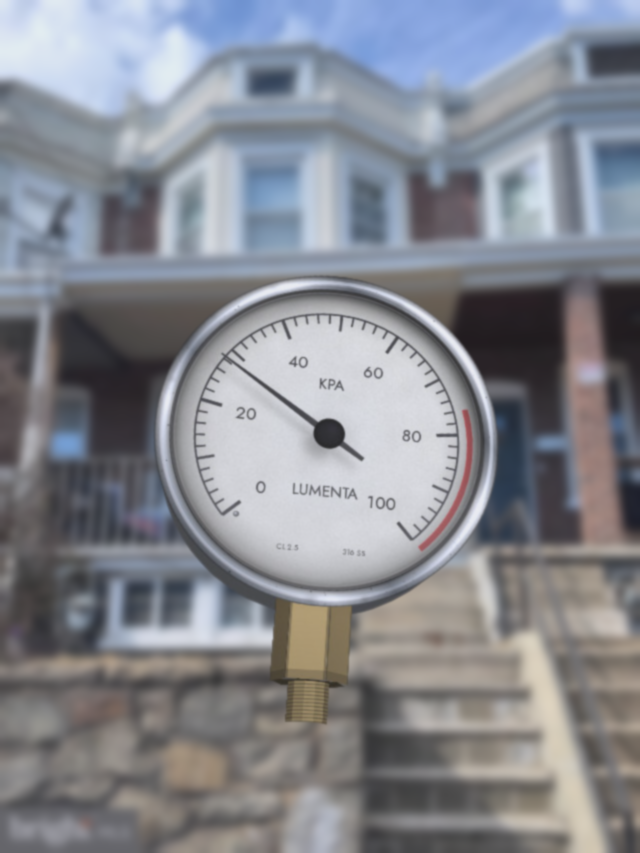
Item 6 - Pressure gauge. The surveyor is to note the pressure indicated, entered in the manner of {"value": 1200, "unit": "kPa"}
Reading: {"value": 28, "unit": "kPa"}
